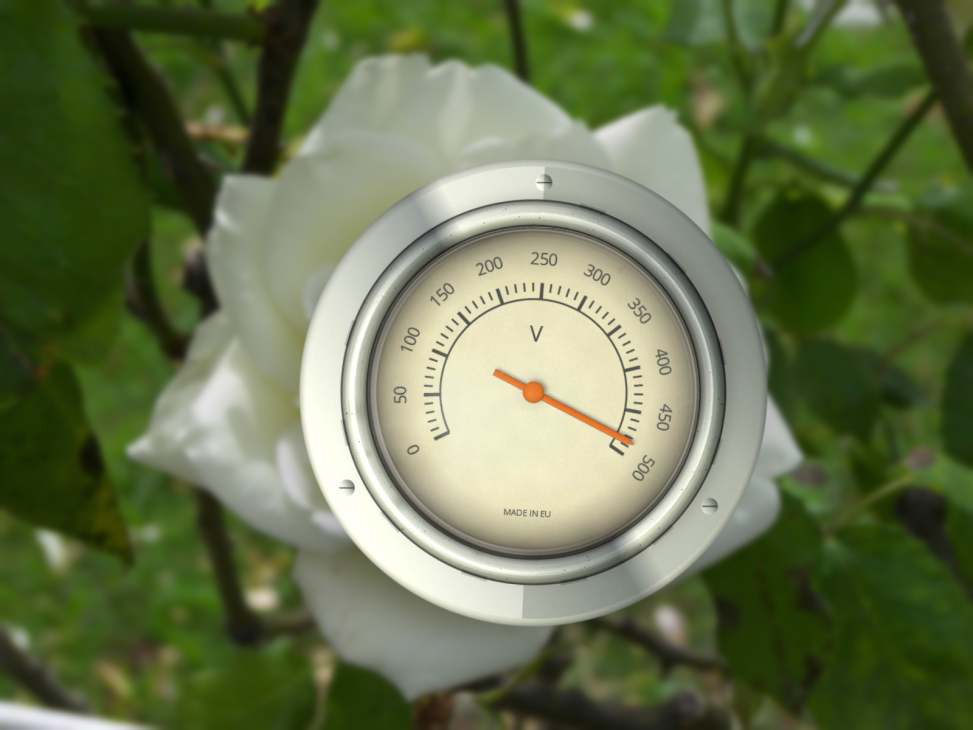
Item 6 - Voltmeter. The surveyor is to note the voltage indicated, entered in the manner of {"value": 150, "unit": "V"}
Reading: {"value": 485, "unit": "V"}
